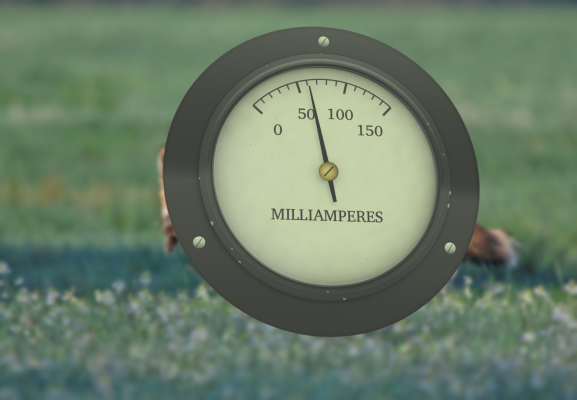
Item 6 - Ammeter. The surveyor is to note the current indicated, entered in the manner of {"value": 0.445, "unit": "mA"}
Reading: {"value": 60, "unit": "mA"}
